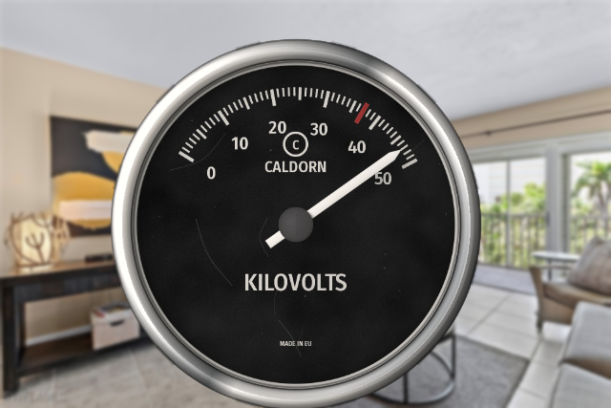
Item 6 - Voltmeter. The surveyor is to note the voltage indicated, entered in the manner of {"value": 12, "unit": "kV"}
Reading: {"value": 47, "unit": "kV"}
